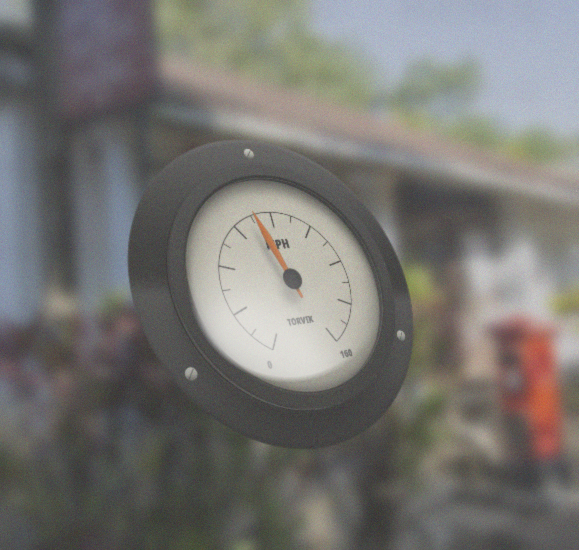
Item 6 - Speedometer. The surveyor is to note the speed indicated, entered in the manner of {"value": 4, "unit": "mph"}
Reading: {"value": 70, "unit": "mph"}
